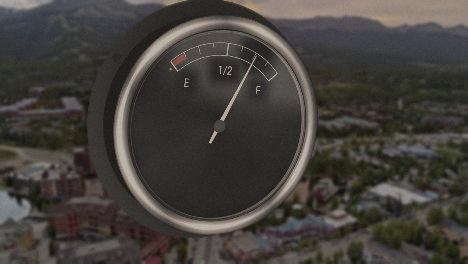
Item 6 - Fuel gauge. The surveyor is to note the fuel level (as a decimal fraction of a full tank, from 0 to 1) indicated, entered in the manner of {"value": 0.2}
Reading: {"value": 0.75}
